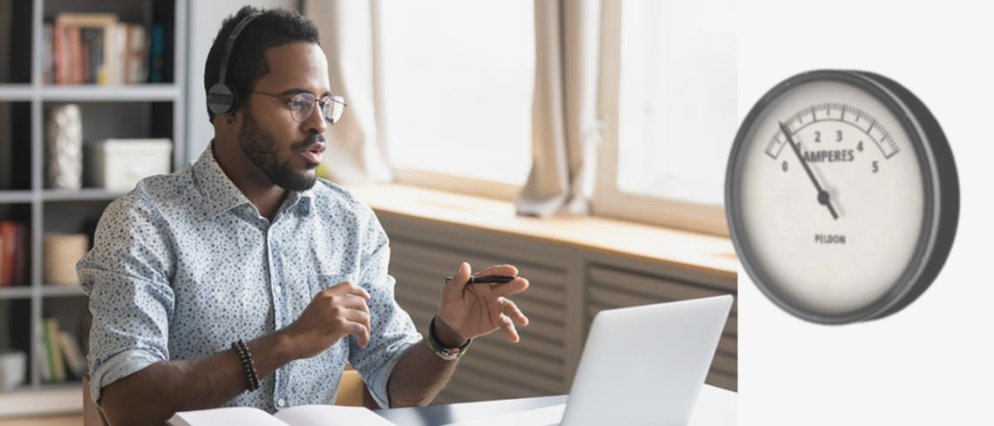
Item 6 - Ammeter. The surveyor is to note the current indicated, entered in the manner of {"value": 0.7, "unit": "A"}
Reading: {"value": 1, "unit": "A"}
